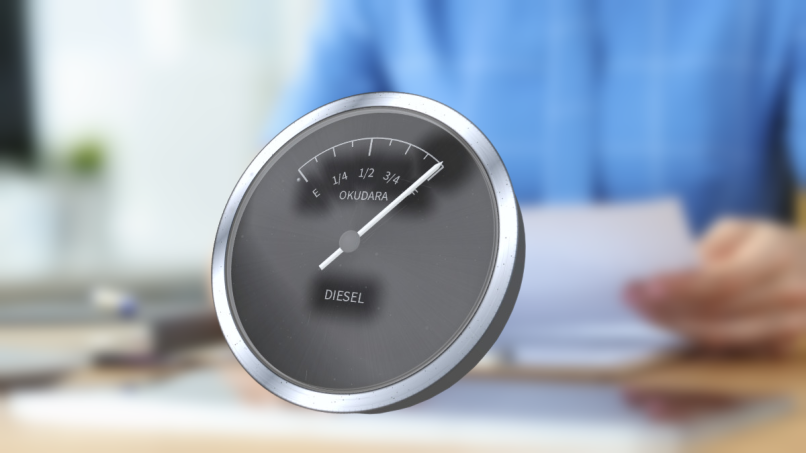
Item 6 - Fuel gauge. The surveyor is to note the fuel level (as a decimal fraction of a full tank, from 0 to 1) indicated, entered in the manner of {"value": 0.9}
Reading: {"value": 1}
